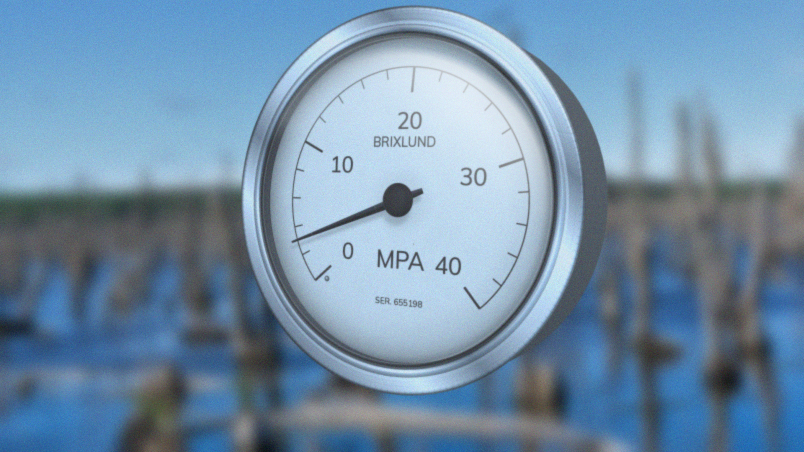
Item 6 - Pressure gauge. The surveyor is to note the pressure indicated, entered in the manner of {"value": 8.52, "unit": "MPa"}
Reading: {"value": 3, "unit": "MPa"}
